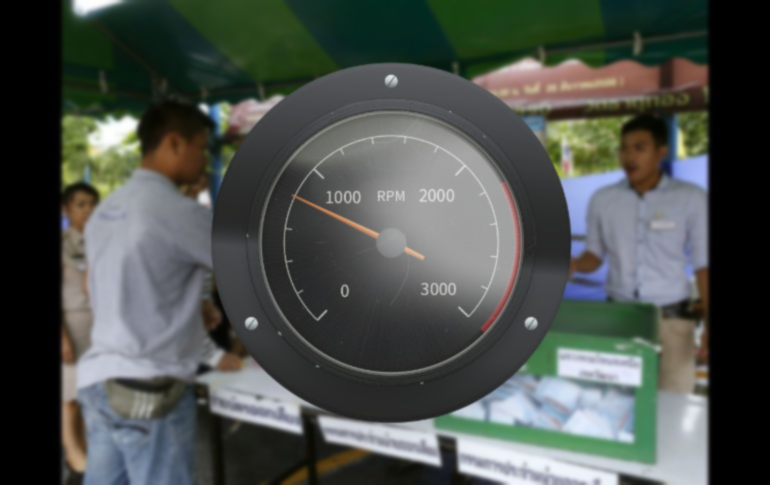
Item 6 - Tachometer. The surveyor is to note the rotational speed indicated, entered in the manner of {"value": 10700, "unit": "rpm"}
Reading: {"value": 800, "unit": "rpm"}
